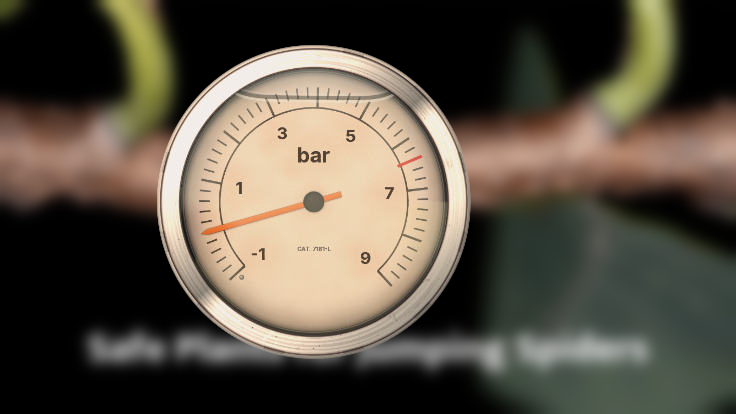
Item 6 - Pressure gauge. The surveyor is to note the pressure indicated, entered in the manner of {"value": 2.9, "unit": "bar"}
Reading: {"value": 0, "unit": "bar"}
